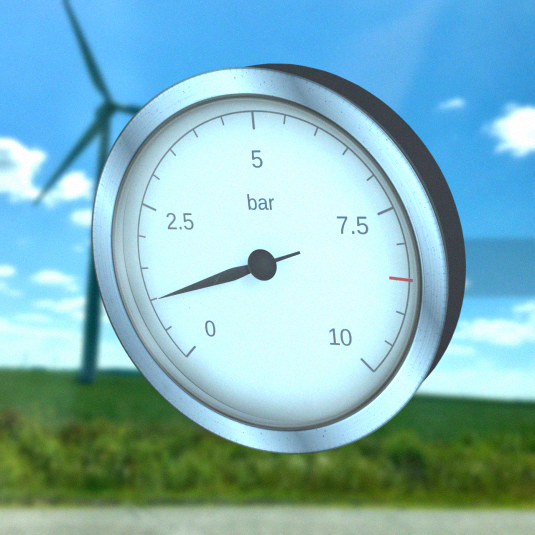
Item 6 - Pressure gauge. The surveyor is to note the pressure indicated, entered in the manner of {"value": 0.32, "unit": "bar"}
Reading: {"value": 1, "unit": "bar"}
